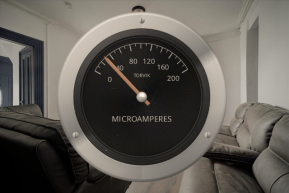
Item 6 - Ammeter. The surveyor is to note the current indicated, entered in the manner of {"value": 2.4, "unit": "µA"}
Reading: {"value": 30, "unit": "µA"}
